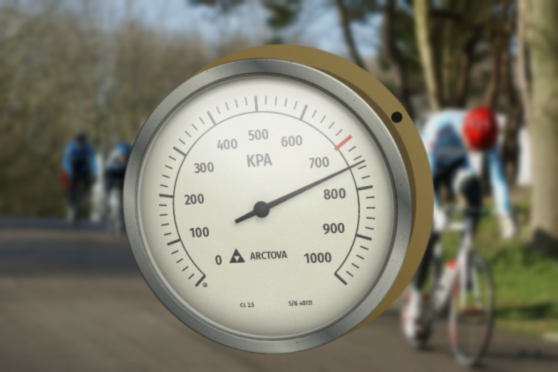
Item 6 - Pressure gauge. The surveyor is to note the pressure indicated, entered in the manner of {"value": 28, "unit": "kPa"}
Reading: {"value": 750, "unit": "kPa"}
